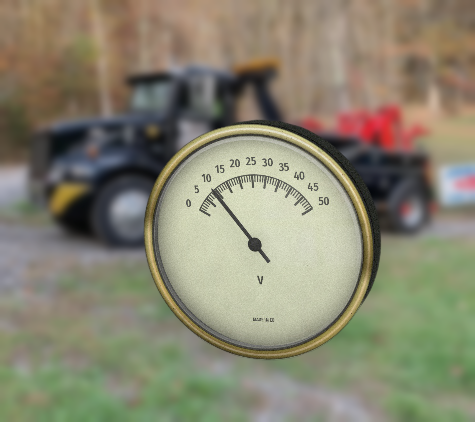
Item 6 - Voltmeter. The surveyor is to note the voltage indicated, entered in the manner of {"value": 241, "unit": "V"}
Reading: {"value": 10, "unit": "V"}
